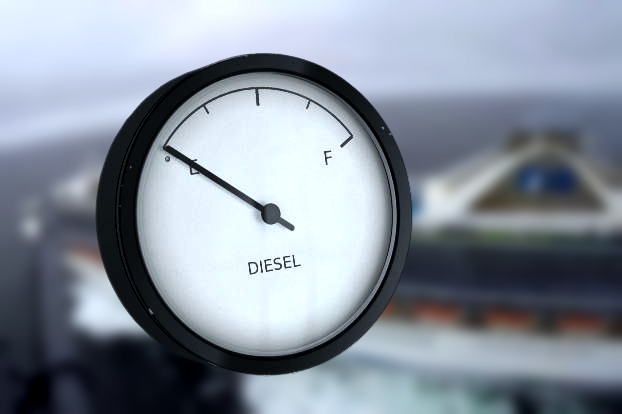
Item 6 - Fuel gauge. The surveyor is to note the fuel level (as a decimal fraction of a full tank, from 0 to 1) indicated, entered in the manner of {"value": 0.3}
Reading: {"value": 0}
